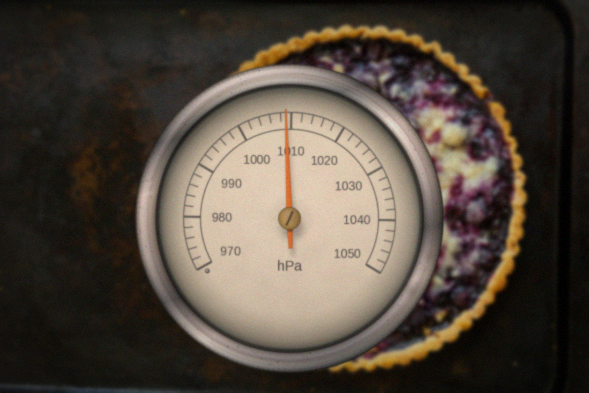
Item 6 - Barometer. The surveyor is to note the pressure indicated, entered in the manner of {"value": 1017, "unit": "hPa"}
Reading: {"value": 1009, "unit": "hPa"}
